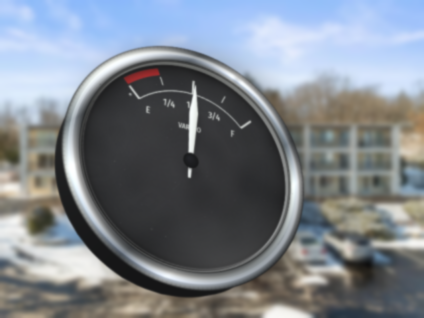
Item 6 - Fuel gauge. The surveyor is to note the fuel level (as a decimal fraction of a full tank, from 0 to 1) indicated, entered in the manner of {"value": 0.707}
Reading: {"value": 0.5}
